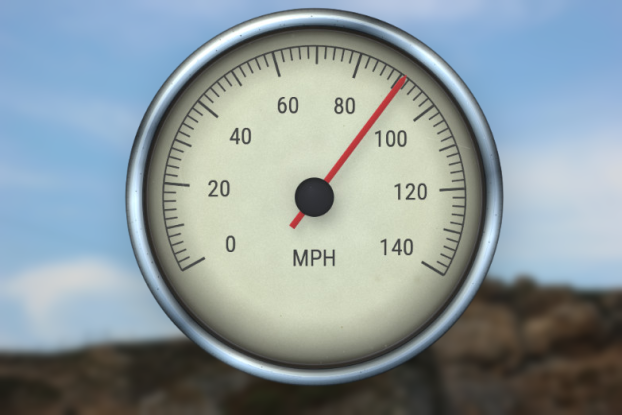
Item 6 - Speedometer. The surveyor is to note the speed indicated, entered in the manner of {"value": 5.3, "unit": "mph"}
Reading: {"value": 91, "unit": "mph"}
